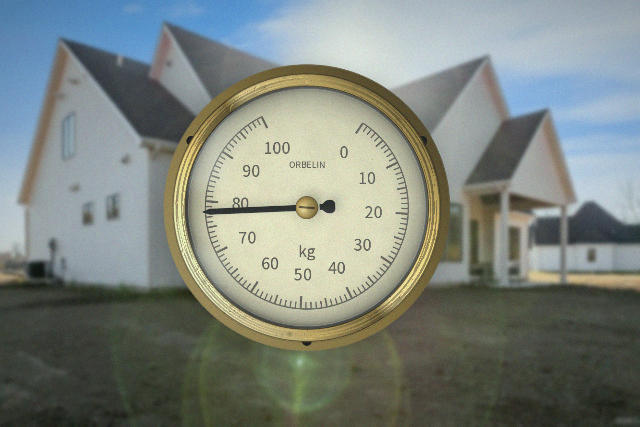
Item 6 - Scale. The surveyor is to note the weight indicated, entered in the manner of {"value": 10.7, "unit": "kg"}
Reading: {"value": 78, "unit": "kg"}
